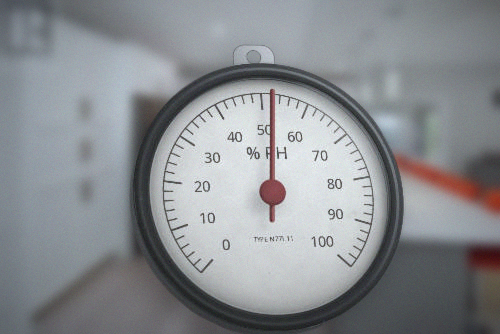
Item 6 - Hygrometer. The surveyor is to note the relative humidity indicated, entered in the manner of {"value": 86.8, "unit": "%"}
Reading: {"value": 52, "unit": "%"}
